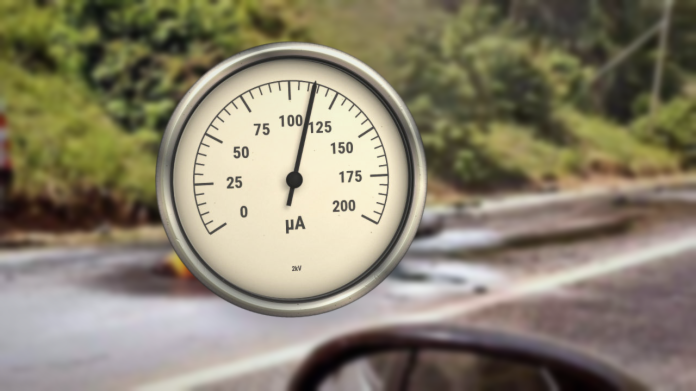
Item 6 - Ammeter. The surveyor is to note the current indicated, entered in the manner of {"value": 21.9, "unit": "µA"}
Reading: {"value": 112.5, "unit": "µA"}
